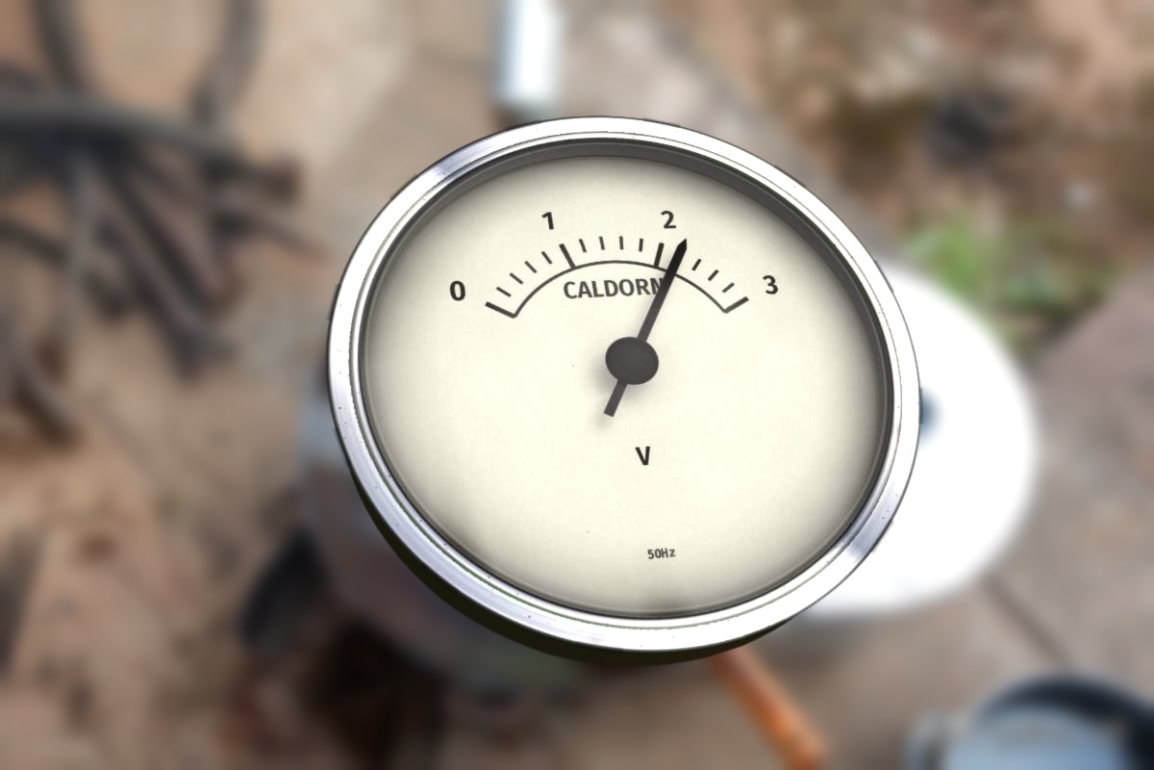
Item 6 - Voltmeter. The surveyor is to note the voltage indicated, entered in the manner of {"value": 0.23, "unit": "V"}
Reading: {"value": 2.2, "unit": "V"}
